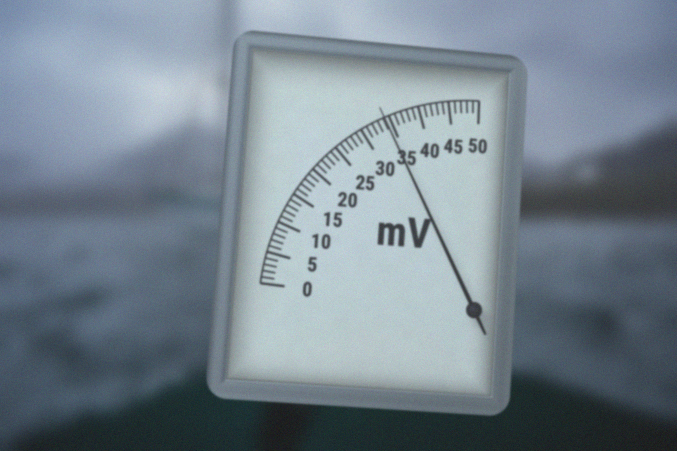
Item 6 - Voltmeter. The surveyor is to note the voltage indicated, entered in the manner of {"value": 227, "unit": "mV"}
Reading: {"value": 34, "unit": "mV"}
